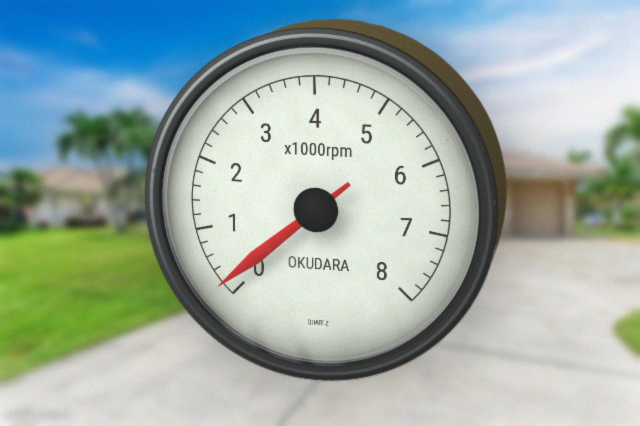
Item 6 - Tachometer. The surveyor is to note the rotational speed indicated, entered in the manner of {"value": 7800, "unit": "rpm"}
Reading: {"value": 200, "unit": "rpm"}
